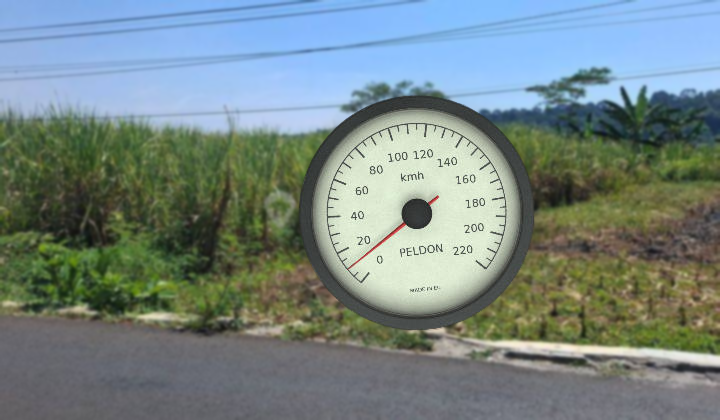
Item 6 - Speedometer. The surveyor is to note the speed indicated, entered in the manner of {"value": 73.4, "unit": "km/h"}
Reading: {"value": 10, "unit": "km/h"}
